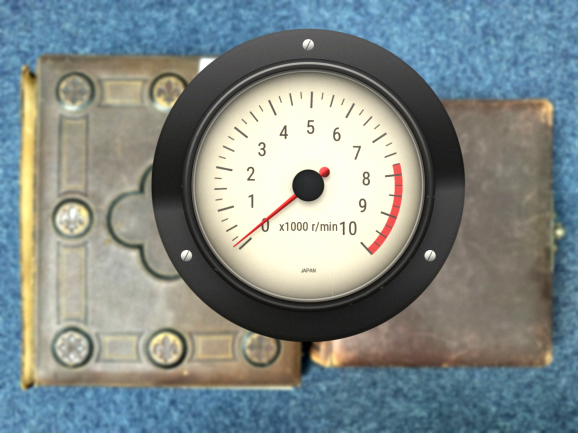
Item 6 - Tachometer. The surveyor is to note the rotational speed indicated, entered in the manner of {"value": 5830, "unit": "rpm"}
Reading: {"value": 125, "unit": "rpm"}
